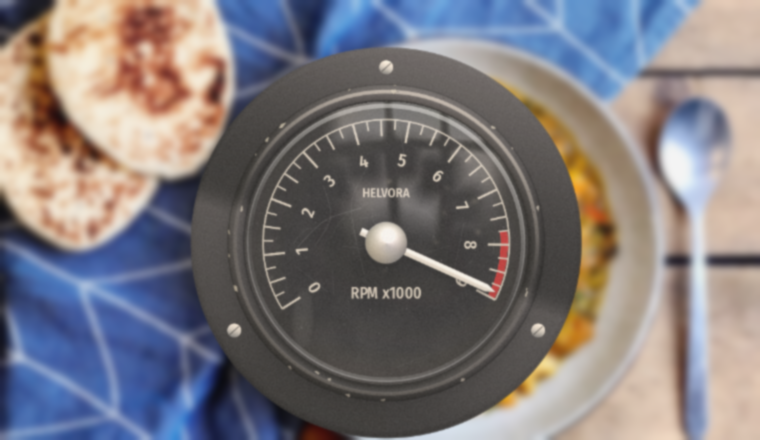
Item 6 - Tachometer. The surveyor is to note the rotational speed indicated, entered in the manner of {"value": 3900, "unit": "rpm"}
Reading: {"value": 8875, "unit": "rpm"}
